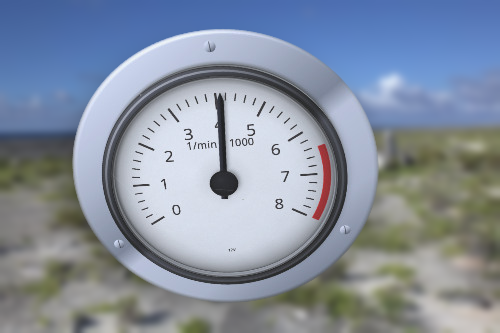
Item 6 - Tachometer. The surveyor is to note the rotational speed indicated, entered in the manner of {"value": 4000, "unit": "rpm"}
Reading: {"value": 4100, "unit": "rpm"}
